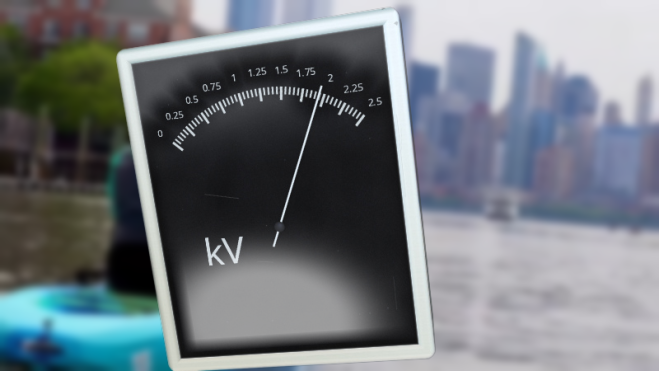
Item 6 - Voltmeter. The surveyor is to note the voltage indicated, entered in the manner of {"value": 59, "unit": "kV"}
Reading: {"value": 1.95, "unit": "kV"}
